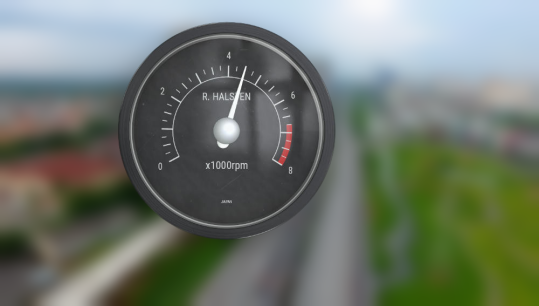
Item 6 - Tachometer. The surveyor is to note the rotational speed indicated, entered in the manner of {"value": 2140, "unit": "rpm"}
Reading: {"value": 4500, "unit": "rpm"}
